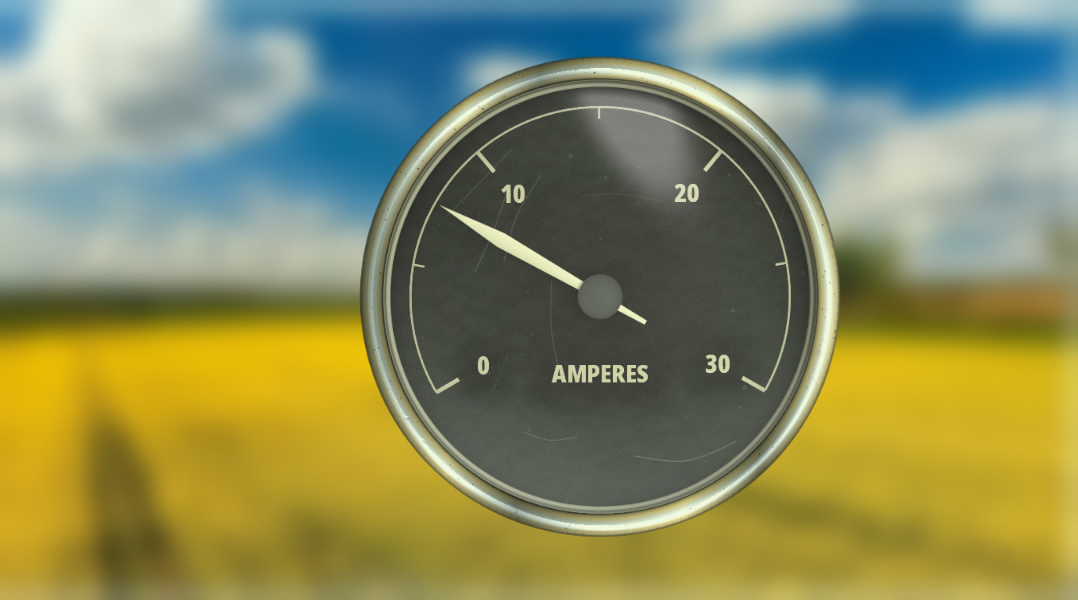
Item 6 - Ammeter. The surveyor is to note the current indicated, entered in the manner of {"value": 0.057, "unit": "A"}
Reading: {"value": 7.5, "unit": "A"}
